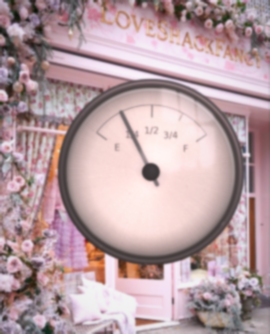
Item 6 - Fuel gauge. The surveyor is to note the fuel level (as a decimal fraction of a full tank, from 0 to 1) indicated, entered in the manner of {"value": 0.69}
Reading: {"value": 0.25}
